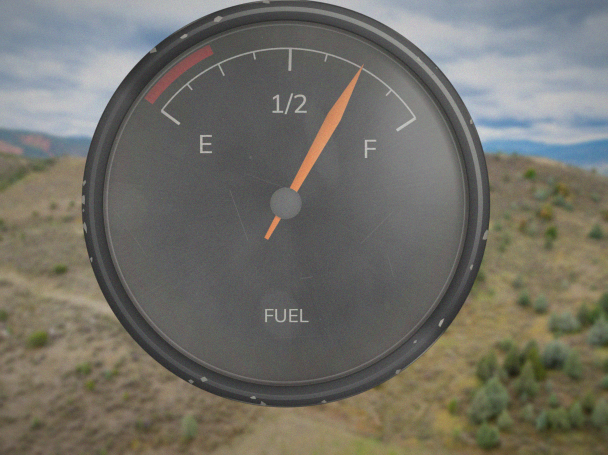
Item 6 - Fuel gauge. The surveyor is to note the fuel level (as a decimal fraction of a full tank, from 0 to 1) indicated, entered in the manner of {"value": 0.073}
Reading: {"value": 0.75}
